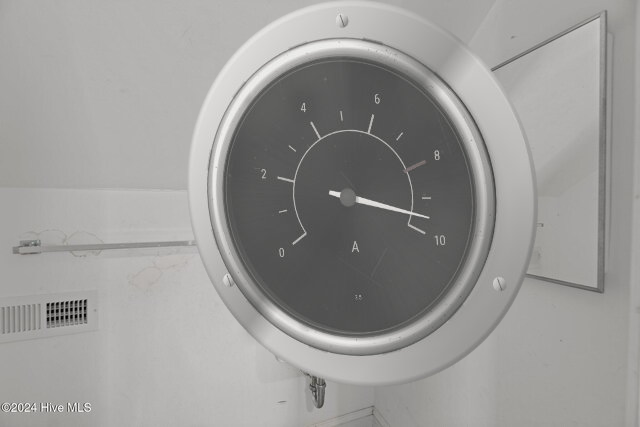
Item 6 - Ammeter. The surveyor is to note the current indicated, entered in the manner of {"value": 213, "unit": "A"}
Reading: {"value": 9.5, "unit": "A"}
